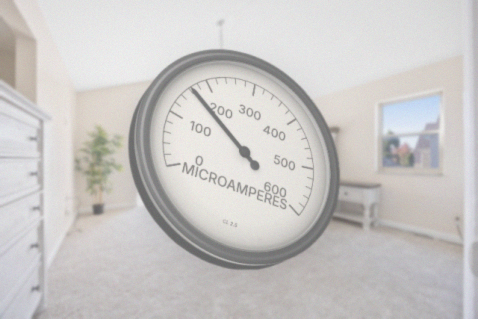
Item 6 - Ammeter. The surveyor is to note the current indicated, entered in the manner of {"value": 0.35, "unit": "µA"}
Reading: {"value": 160, "unit": "µA"}
